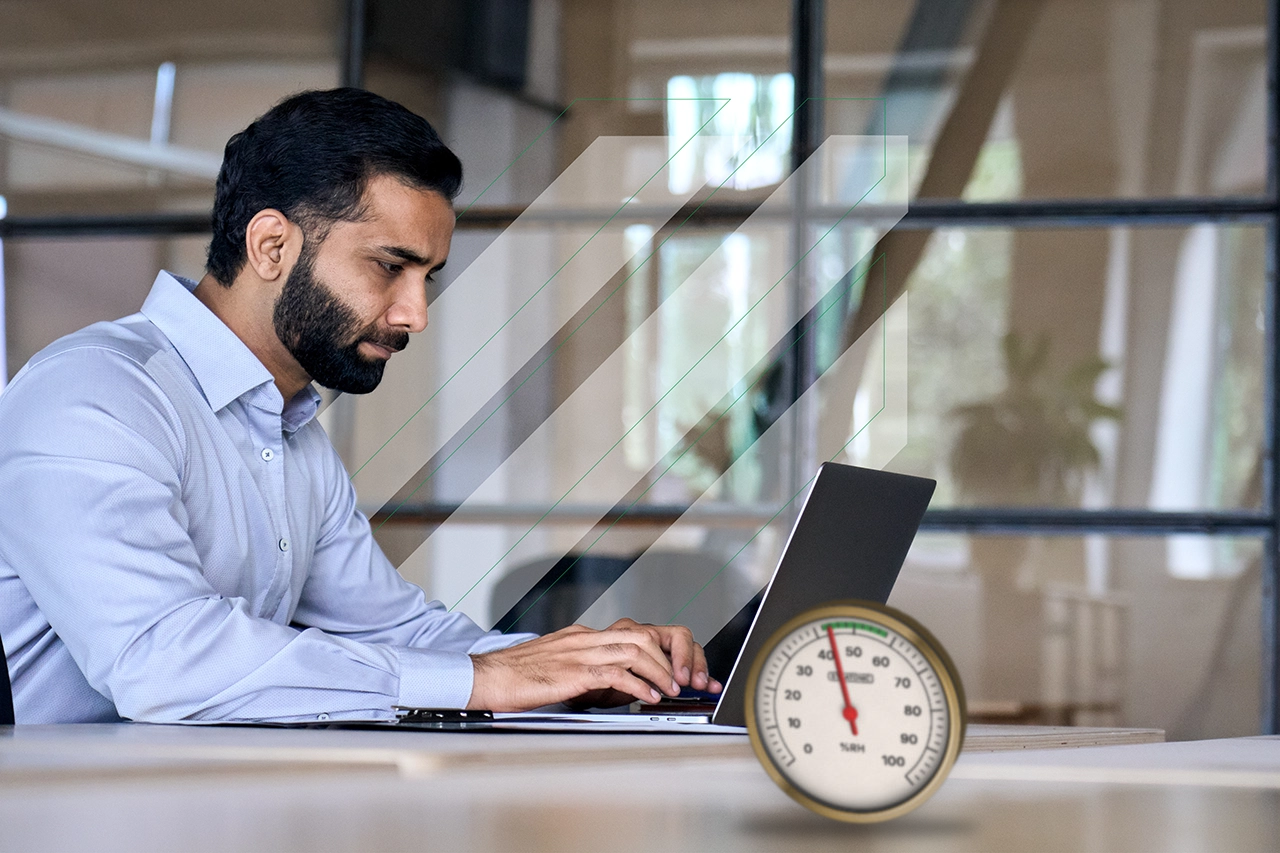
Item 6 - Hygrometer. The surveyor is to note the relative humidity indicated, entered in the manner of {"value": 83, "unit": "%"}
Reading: {"value": 44, "unit": "%"}
